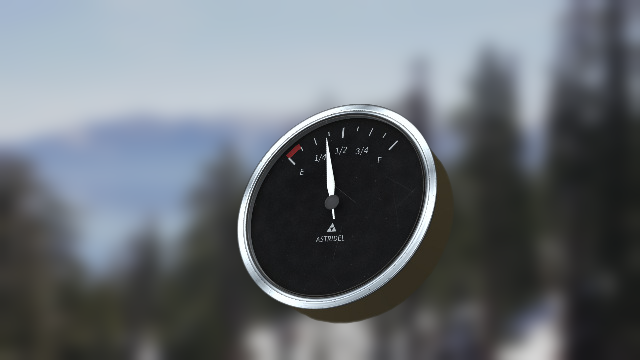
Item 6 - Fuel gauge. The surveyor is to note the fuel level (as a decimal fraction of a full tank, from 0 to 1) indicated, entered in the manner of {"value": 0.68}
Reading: {"value": 0.375}
